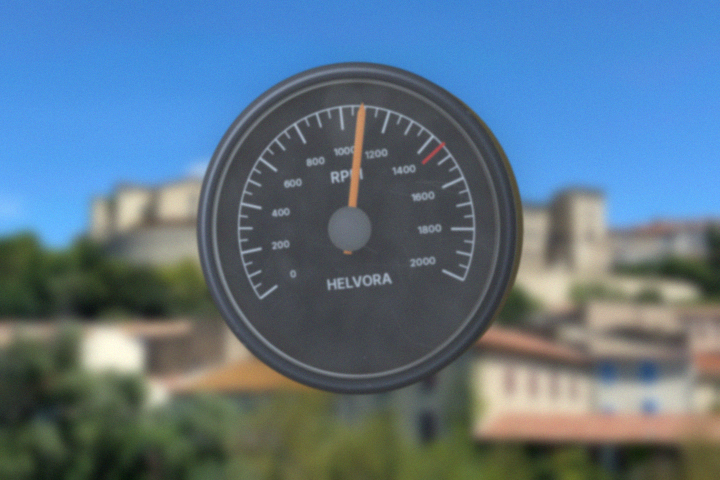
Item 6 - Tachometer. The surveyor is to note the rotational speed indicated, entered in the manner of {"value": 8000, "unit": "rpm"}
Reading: {"value": 1100, "unit": "rpm"}
